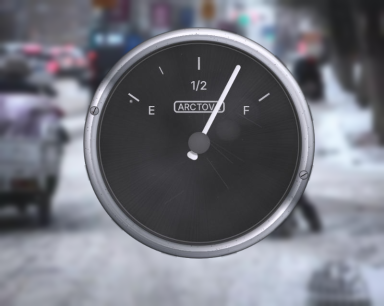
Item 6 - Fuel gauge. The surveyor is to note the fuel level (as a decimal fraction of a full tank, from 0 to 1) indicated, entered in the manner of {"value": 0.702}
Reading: {"value": 0.75}
